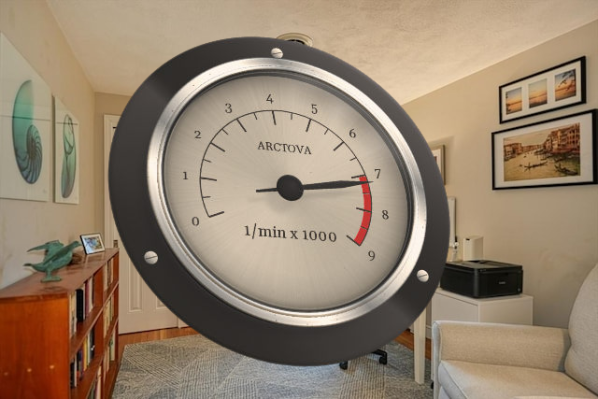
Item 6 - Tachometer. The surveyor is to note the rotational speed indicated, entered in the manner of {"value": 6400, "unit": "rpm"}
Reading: {"value": 7250, "unit": "rpm"}
